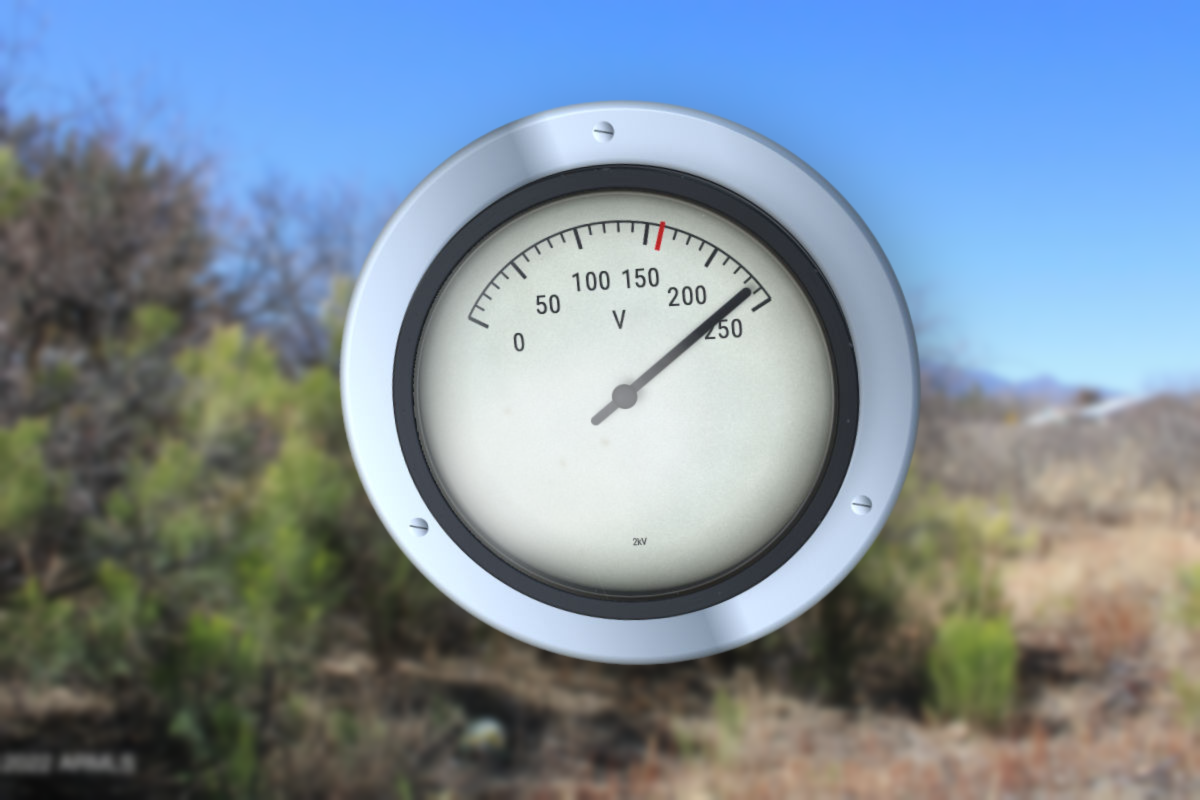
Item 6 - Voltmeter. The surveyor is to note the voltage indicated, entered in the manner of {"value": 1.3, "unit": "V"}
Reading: {"value": 235, "unit": "V"}
